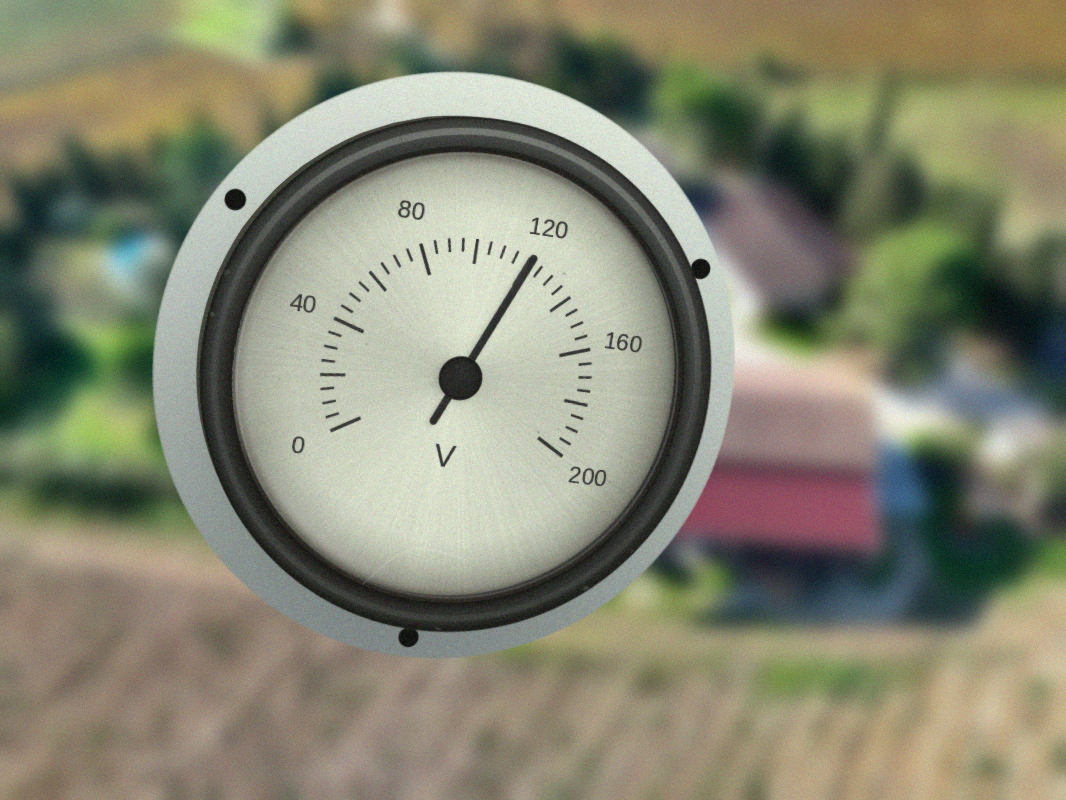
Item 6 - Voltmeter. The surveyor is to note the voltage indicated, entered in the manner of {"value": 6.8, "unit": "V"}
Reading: {"value": 120, "unit": "V"}
